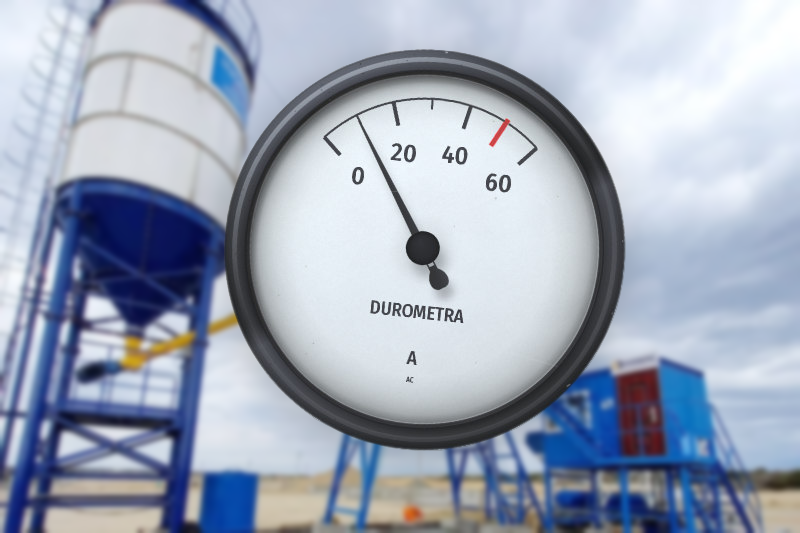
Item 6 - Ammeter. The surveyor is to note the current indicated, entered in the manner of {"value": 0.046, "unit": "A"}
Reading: {"value": 10, "unit": "A"}
